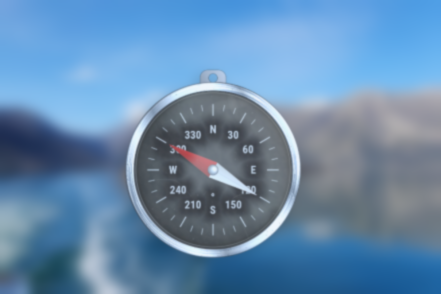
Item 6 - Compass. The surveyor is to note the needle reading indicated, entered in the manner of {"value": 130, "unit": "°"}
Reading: {"value": 300, "unit": "°"}
